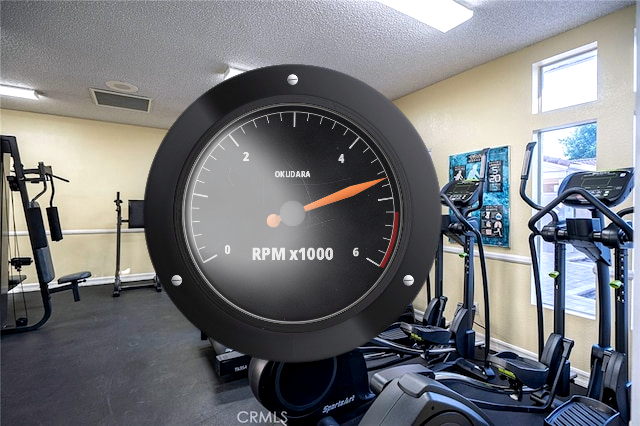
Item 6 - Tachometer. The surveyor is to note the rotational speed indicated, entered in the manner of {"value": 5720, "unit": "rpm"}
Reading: {"value": 4700, "unit": "rpm"}
